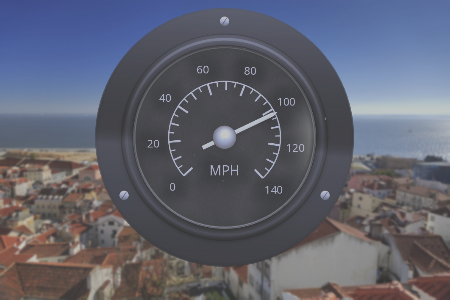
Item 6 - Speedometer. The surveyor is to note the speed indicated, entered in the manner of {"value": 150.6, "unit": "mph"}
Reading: {"value": 102.5, "unit": "mph"}
